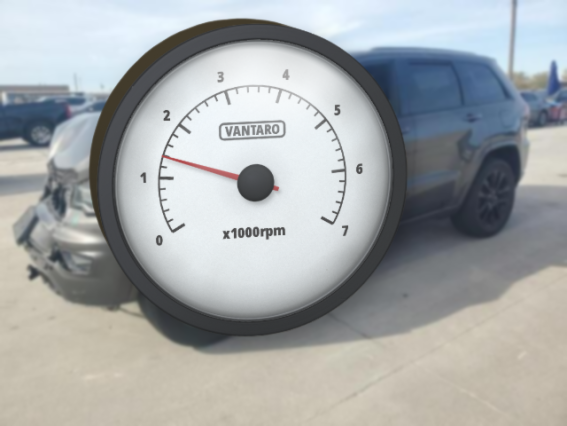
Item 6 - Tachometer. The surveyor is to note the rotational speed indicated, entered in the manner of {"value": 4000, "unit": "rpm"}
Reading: {"value": 1400, "unit": "rpm"}
